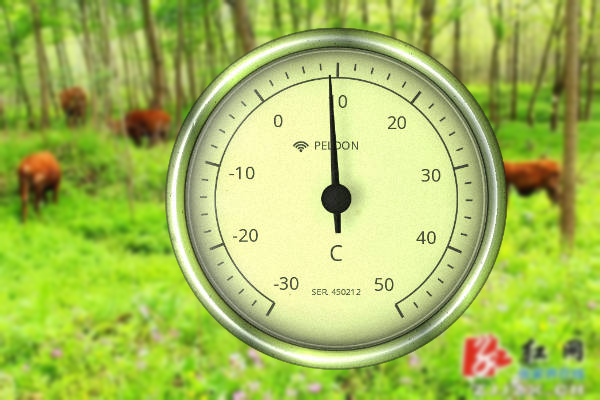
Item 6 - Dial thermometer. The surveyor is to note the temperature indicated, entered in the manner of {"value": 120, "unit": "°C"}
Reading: {"value": 9, "unit": "°C"}
